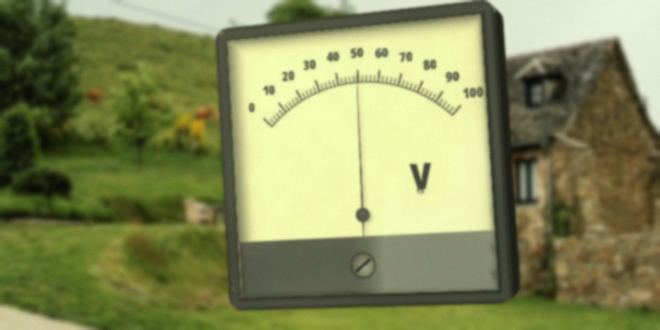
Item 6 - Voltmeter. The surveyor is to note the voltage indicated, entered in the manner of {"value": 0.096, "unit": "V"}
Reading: {"value": 50, "unit": "V"}
